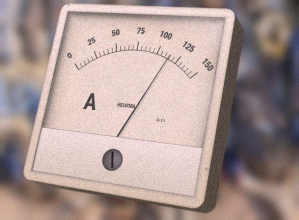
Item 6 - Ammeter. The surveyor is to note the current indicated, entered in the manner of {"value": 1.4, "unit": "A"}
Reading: {"value": 115, "unit": "A"}
